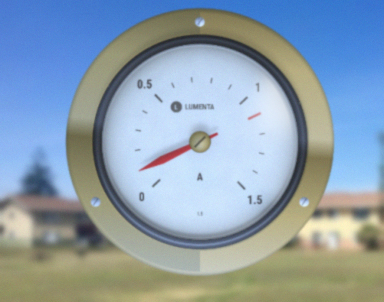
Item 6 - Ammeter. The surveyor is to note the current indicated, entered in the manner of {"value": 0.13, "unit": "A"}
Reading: {"value": 0.1, "unit": "A"}
